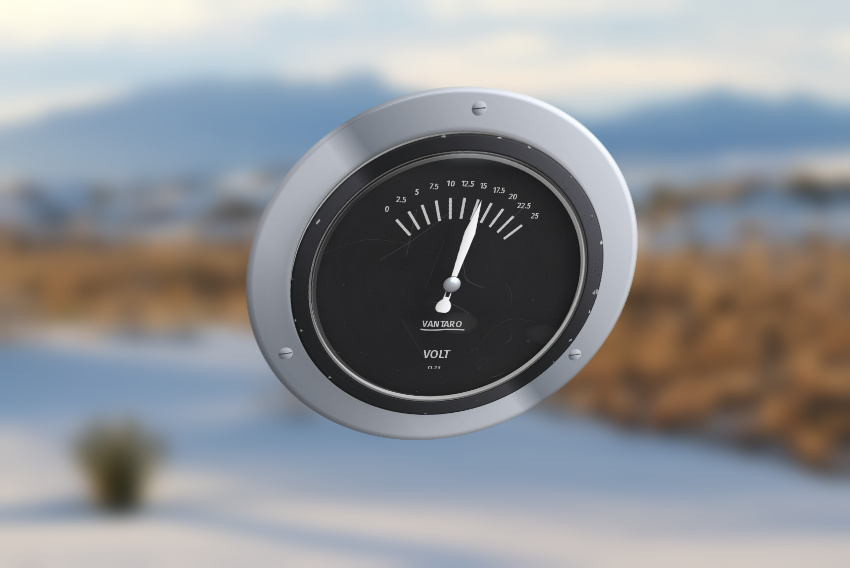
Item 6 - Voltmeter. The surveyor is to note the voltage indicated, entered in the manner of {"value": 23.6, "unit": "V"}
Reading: {"value": 15, "unit": "V"}
